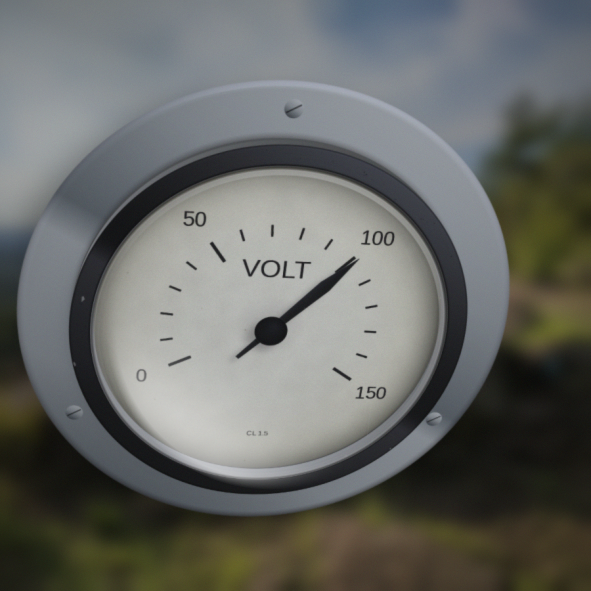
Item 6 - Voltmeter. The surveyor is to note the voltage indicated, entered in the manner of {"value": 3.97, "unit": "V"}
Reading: {"value": 100, "unit": "V"}
